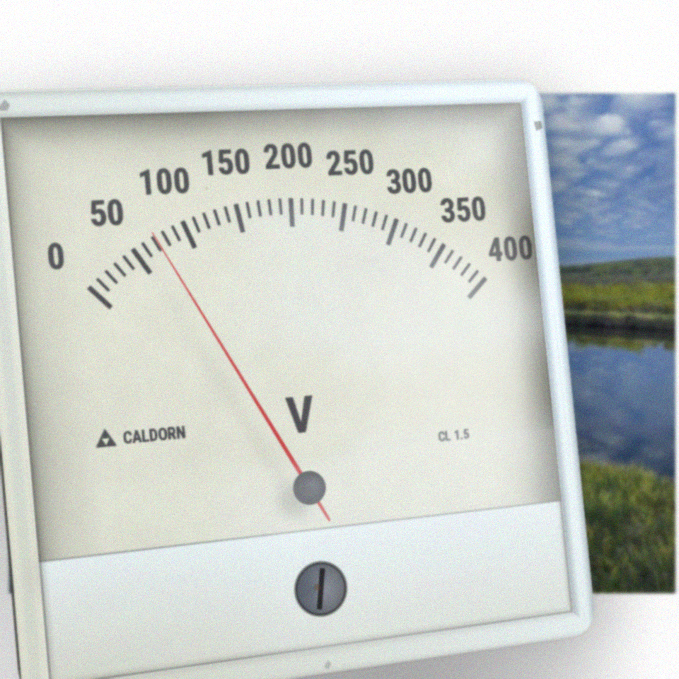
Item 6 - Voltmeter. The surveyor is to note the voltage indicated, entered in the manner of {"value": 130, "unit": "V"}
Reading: {"value": 70, "unit": "V"}
